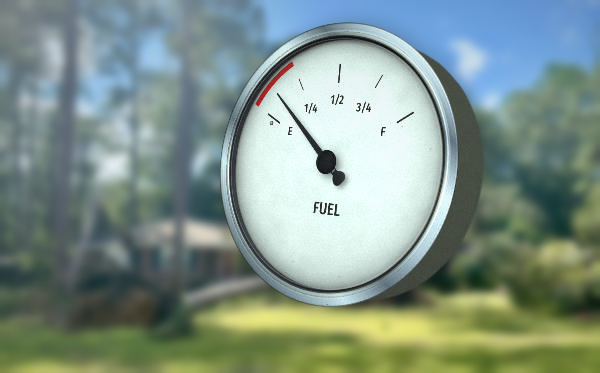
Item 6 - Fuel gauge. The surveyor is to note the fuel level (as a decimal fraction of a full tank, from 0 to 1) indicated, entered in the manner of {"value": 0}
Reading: {"value": 0.125}
